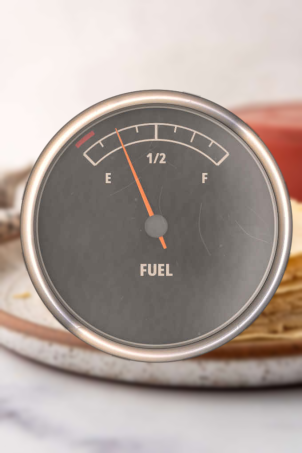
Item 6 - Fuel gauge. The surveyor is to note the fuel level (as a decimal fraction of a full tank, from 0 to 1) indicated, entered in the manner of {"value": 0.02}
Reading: {"value": 0.25}
